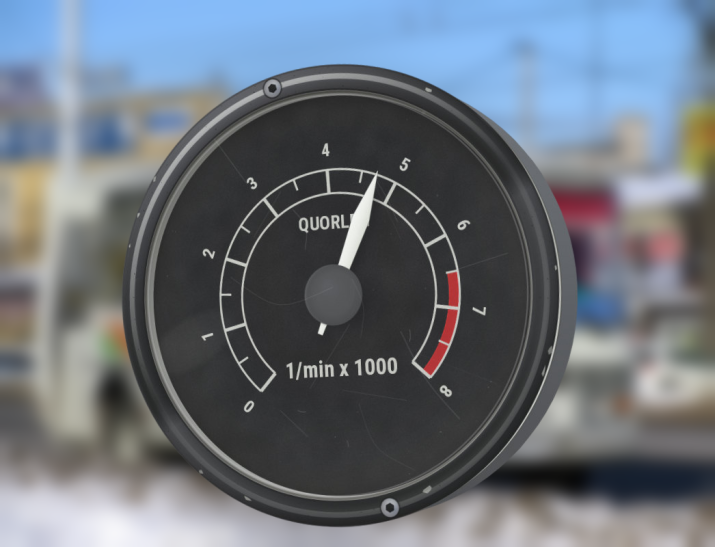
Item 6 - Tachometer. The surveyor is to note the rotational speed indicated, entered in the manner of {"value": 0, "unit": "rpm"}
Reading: {"value": 4750, "unit": "rpm"}
